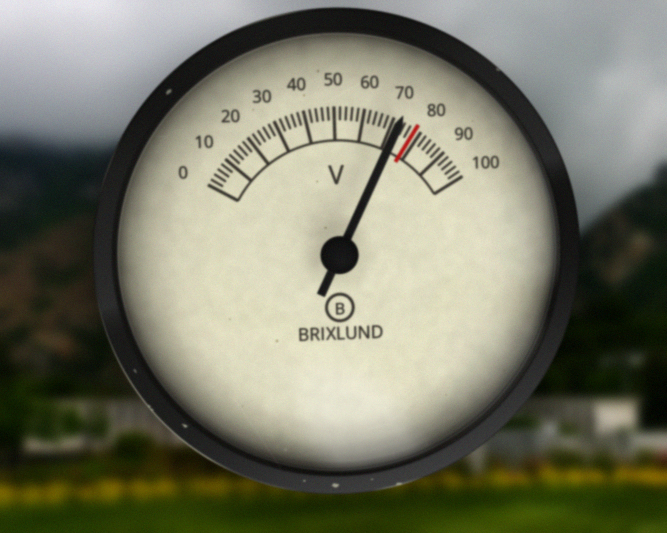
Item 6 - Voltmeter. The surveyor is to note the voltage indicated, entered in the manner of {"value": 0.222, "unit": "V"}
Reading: {"value": 72, "unit": "V"}
